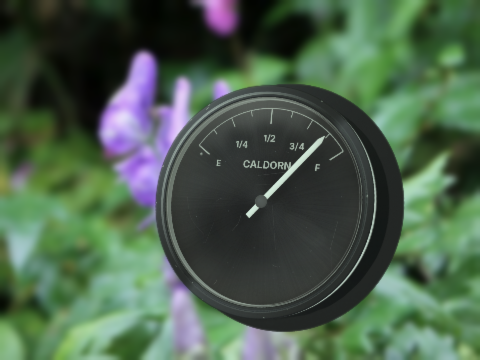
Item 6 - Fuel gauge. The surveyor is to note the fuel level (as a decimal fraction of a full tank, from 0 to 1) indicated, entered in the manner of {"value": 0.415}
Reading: {"value": 0.875}
